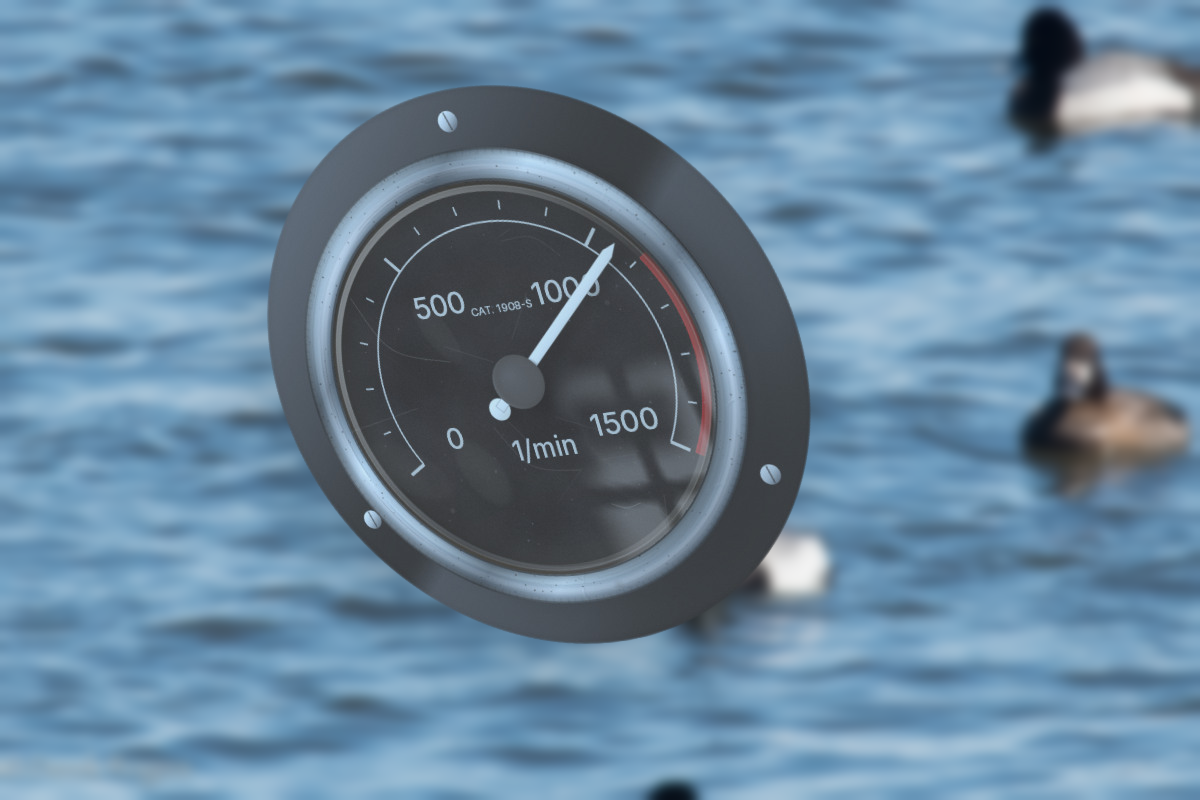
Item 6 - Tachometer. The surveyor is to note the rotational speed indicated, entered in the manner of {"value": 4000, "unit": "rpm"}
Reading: {"value": 1050, "unit": "rpm"}
